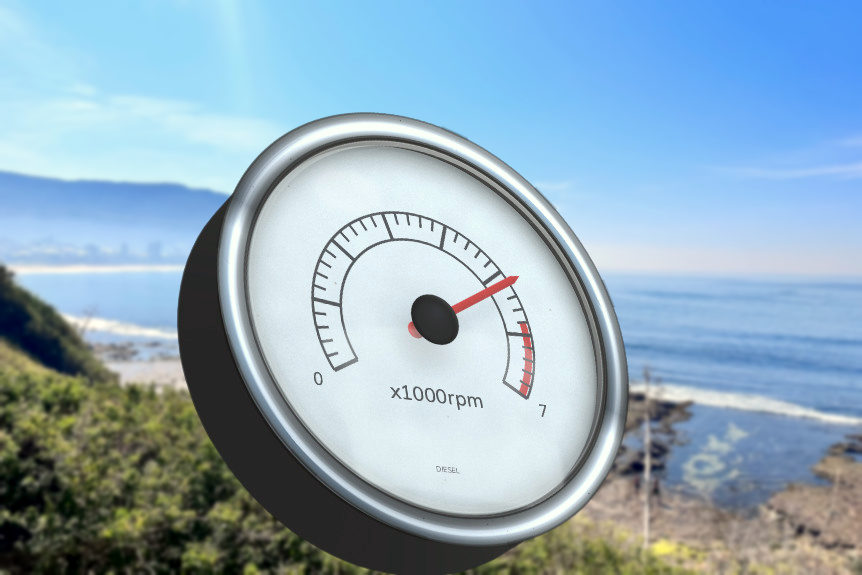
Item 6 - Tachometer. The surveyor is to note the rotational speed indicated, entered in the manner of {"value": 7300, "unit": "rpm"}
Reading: {"value": 5200, "unit": "rpm"}
